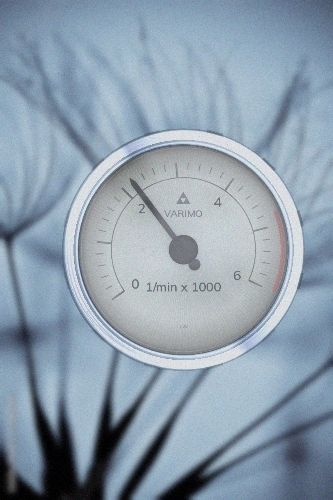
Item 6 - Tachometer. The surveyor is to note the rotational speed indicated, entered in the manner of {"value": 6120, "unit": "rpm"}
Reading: {"value": 2200, "unit": "rpm"}
